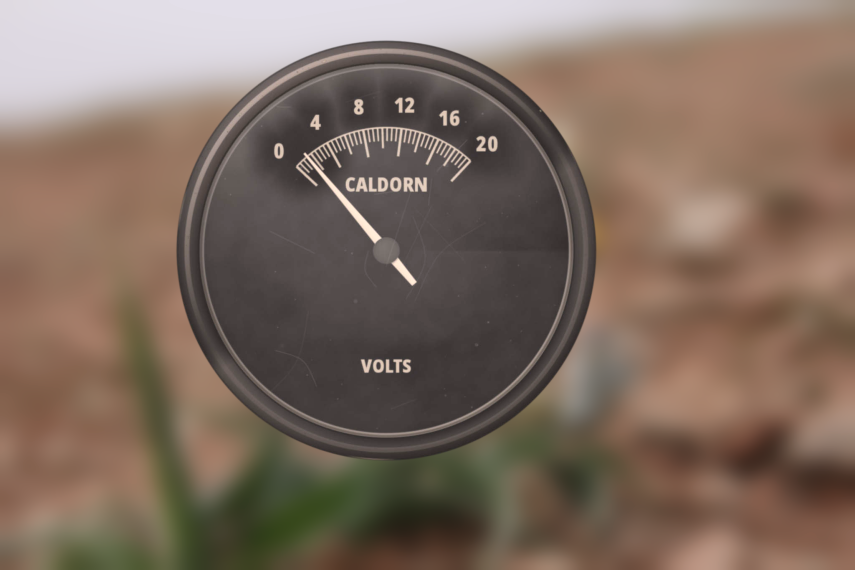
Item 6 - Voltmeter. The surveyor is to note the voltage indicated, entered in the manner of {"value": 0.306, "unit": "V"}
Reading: {"value": 1.5, "unit": "V"}
